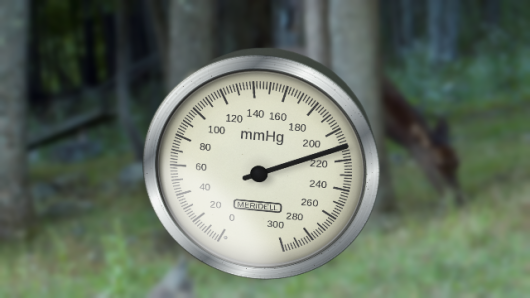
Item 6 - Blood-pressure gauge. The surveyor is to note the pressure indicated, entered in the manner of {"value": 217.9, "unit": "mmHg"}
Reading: {"value": 210, "unit": "mmHg"}
